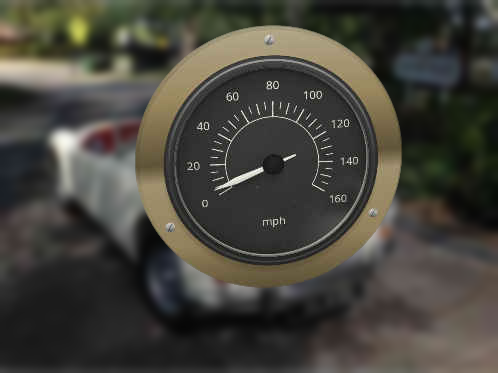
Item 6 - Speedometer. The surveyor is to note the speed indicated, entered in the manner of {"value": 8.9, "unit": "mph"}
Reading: {"value": 5, "unit": "mph"}
